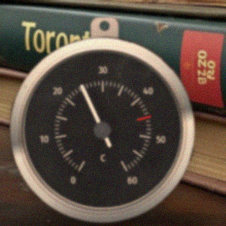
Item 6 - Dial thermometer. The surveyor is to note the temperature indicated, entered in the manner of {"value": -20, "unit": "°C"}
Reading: {"value": 25, "unit": "°C"}
